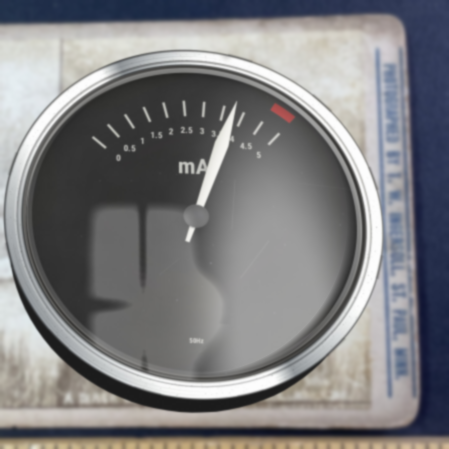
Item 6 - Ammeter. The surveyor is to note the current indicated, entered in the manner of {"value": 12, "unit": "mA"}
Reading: {"value": 3.75, "unit": "mA"}
